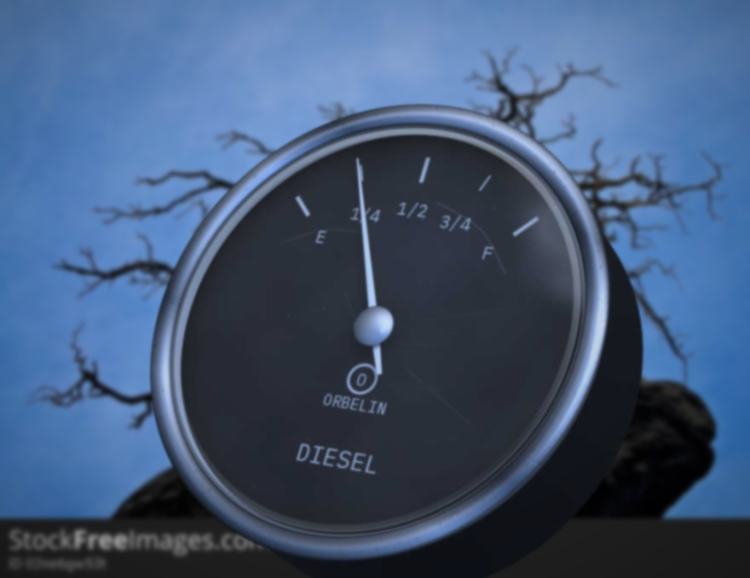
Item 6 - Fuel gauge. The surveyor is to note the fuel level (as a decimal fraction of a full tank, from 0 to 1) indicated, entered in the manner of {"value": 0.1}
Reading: {"value": 0.25}
